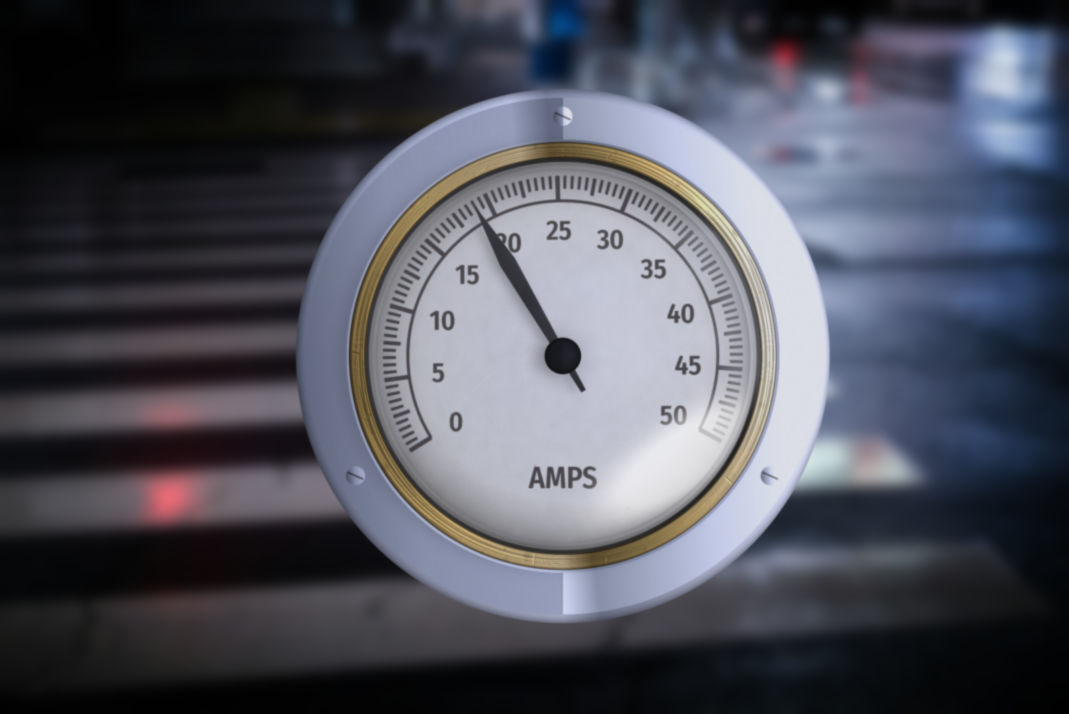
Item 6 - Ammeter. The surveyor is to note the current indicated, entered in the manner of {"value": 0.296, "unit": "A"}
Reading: {"value": 19, "unit": "A"}
